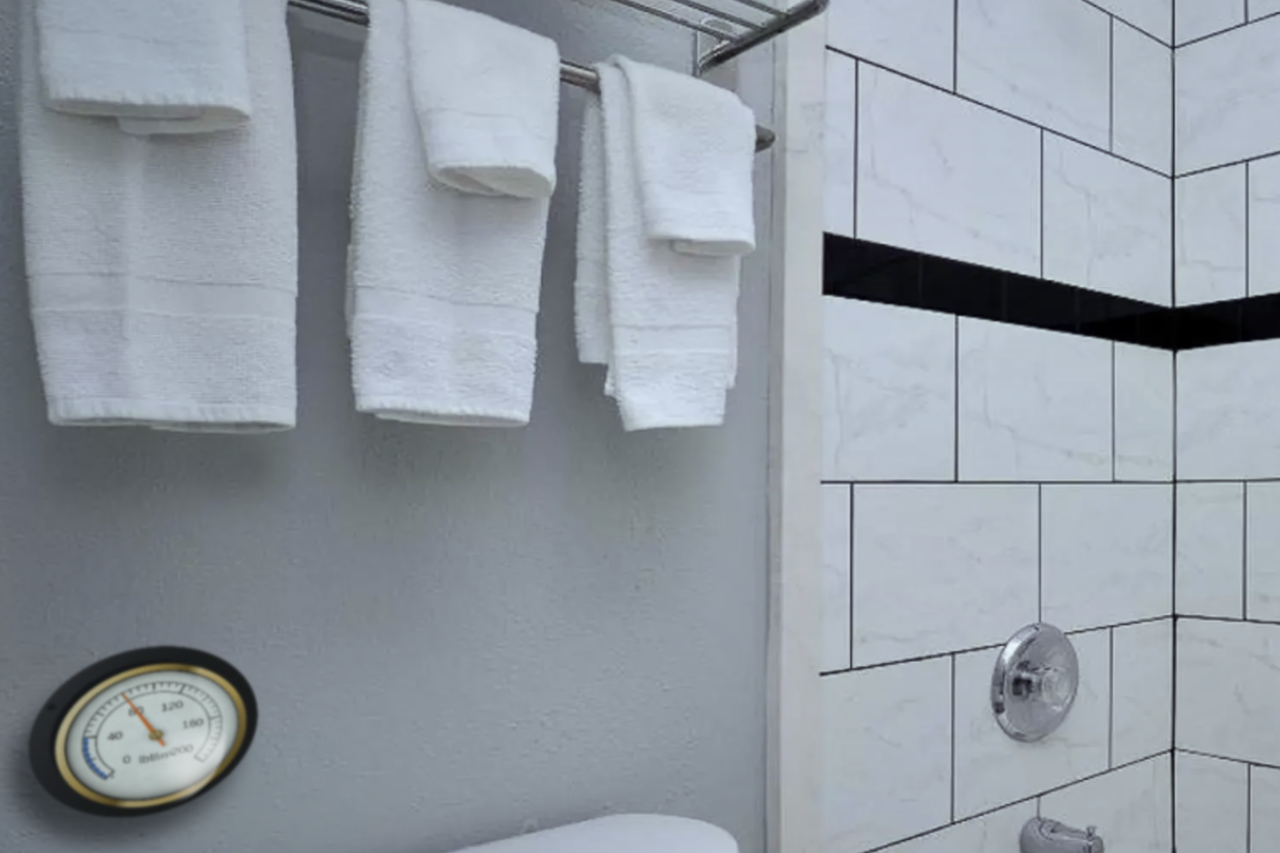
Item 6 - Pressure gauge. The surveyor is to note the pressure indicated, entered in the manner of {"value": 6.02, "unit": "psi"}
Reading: {"value": 80, "unit": "psi"}
